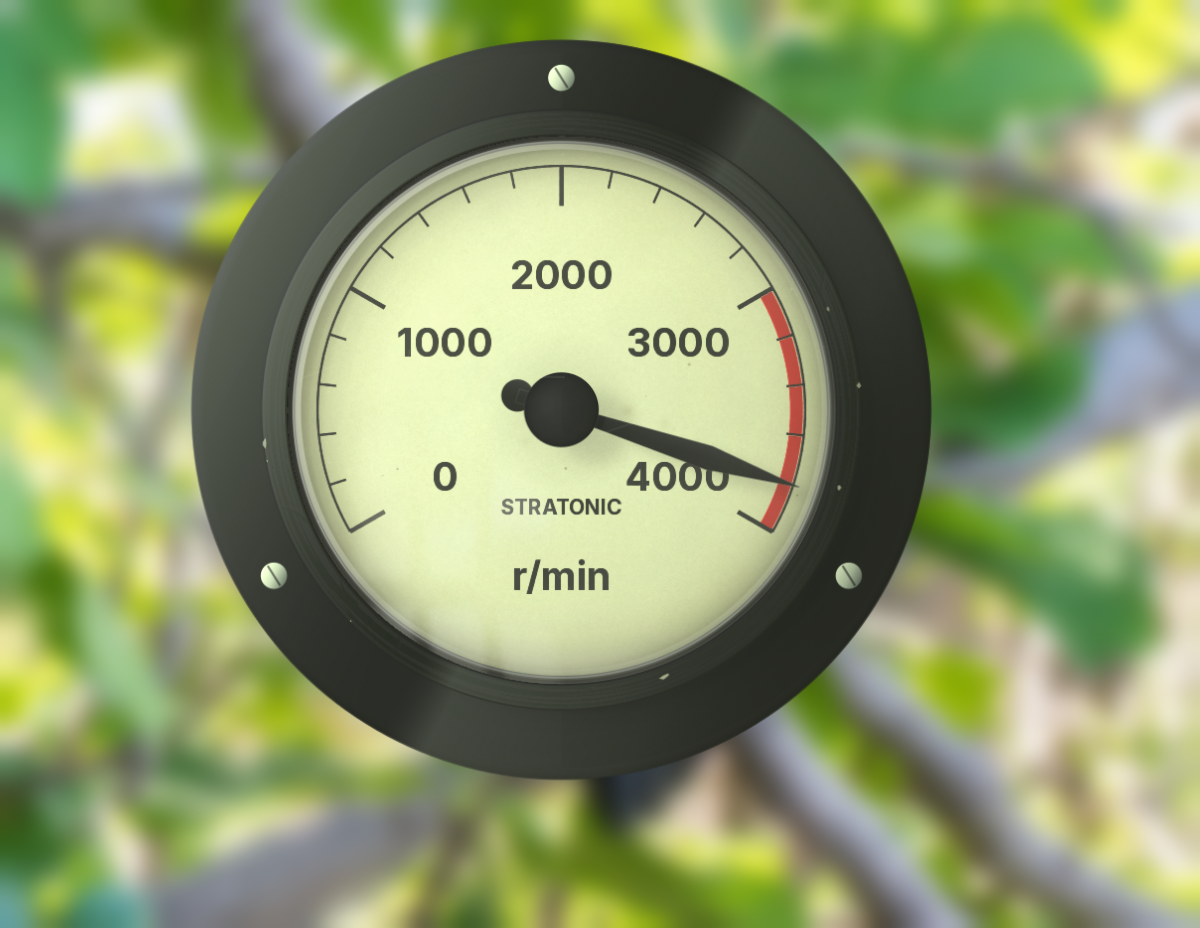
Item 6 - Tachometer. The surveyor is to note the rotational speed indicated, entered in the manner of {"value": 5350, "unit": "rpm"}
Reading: {"value": 3800, "unit": "rpm"}
